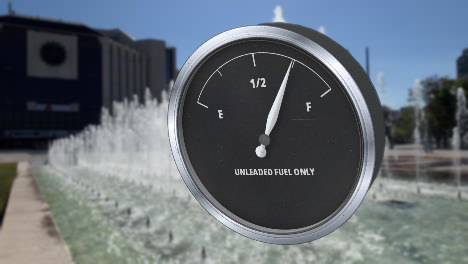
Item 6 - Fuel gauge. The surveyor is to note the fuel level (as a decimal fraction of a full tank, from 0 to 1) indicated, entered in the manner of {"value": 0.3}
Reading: {"value": 0.75}
